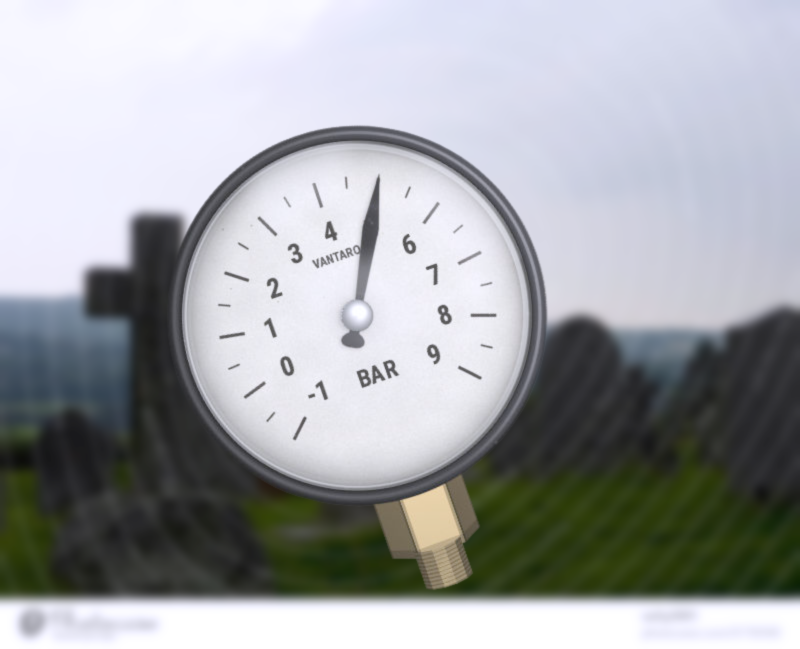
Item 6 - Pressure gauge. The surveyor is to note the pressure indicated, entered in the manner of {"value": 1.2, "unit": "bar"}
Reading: {"value": 5, "unit": "bar"}
